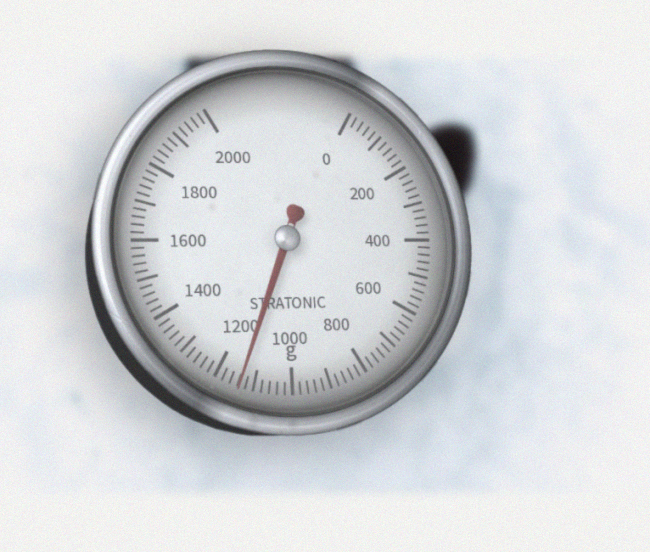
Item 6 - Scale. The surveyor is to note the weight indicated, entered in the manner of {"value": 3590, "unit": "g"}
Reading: {"value": 1140, "unit": "g"}
